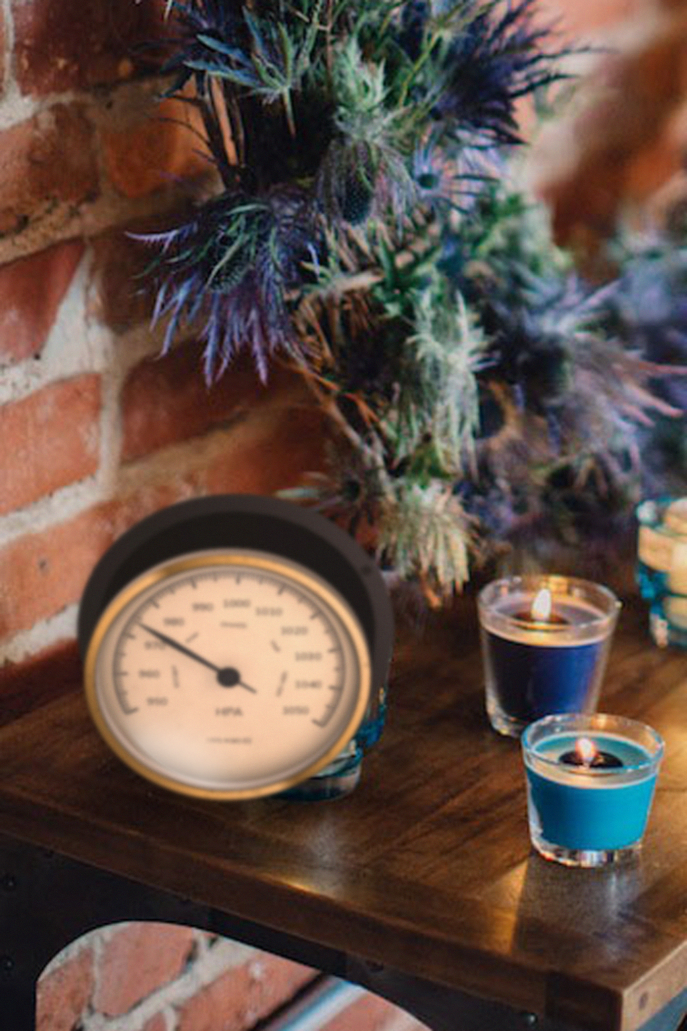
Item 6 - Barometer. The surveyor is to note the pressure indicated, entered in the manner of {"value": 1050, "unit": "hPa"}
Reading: {"value": 975, "unit": "hPa"}
